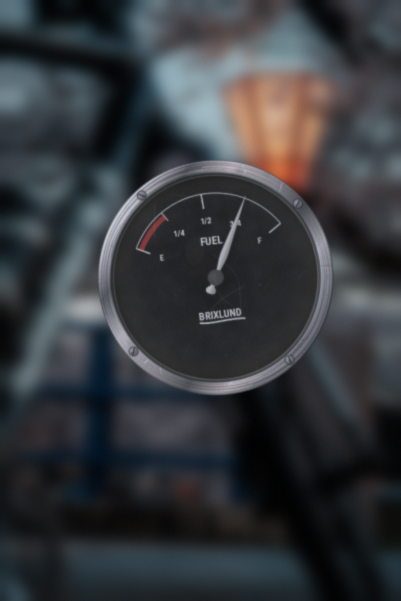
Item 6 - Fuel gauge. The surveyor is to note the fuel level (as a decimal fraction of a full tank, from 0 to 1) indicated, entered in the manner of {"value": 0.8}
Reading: {"value": 0.75}
